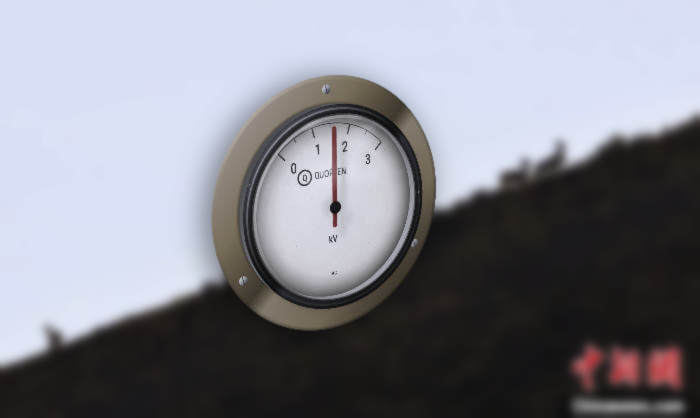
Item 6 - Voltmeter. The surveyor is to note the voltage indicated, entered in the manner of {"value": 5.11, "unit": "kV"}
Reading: {"value": 1.5, "unit": "kV"}
